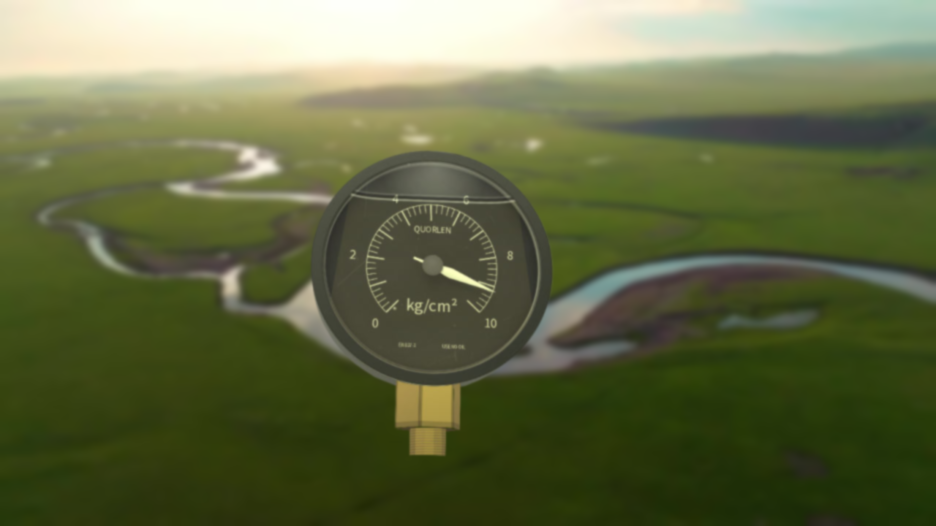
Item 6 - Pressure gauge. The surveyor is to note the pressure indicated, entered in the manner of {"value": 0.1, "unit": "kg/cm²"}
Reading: {"value": 9.2, "unit": "kg/cm²"}
